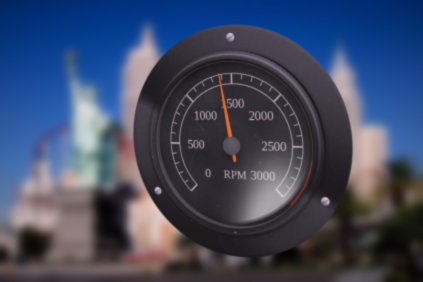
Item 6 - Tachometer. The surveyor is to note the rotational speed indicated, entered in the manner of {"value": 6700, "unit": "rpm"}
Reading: {"value": 1400, "unit": "rpm"}
